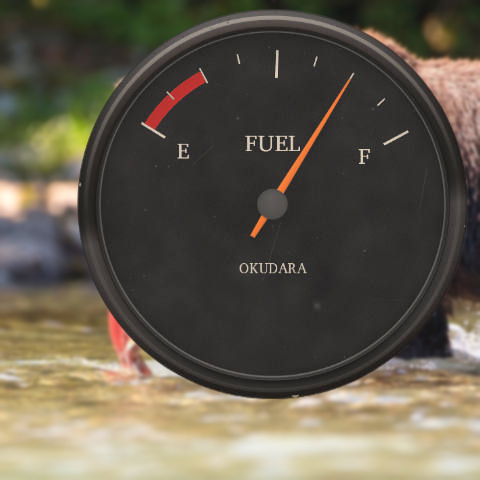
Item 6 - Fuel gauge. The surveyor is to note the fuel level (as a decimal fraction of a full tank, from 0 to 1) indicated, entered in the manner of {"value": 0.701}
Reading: {"value": 0.75}
